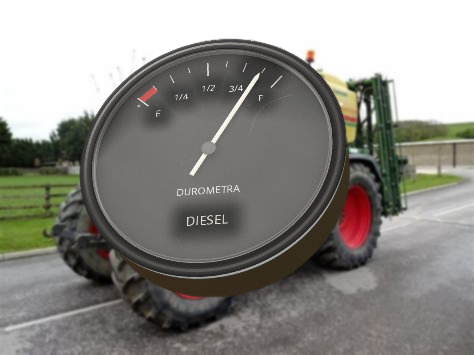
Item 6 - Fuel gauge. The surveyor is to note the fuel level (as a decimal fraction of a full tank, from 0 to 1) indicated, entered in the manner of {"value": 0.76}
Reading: {"value": 0.875}
